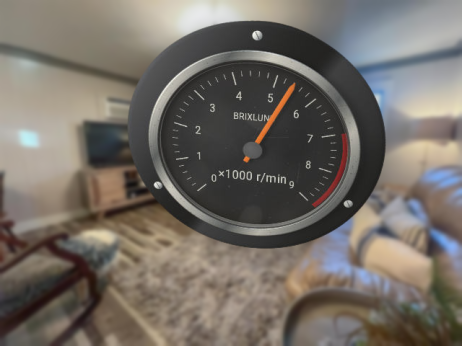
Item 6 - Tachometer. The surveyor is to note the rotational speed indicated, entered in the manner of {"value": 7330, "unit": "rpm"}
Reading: {"value": 5400, "unit": "rpm"}
